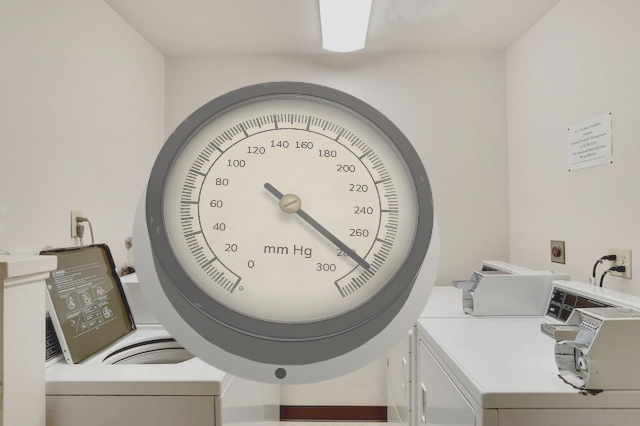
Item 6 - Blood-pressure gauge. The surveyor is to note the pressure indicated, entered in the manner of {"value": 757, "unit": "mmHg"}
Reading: {"value": 280, "unit": "mmHg"}
